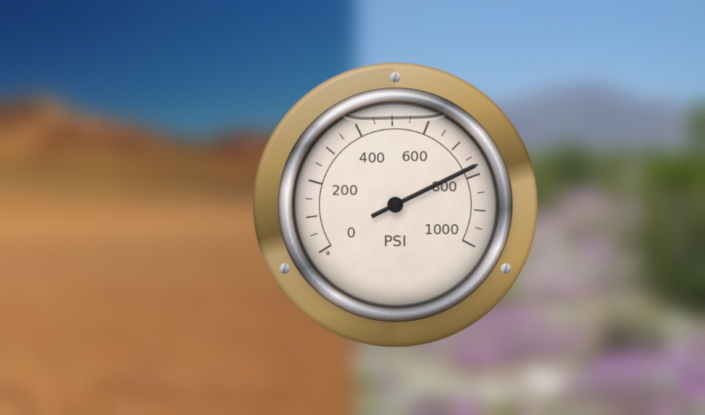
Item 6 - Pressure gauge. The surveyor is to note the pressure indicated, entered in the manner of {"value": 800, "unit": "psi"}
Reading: {"value": 775, "unit": "psi"}
